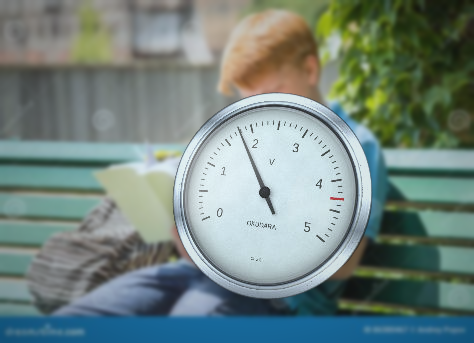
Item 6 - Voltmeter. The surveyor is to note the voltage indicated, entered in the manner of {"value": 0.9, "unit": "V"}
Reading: {"value": 1.8, "unit": "V"}
